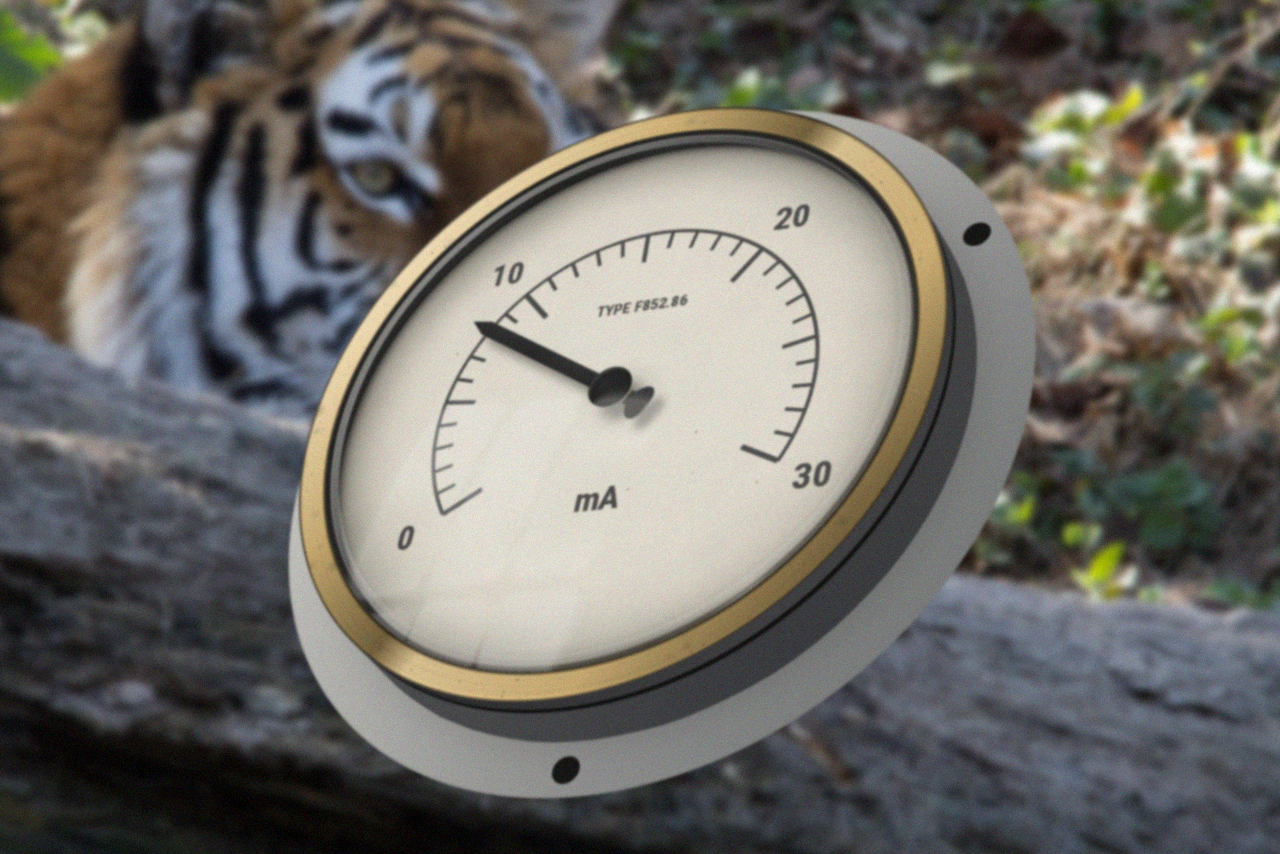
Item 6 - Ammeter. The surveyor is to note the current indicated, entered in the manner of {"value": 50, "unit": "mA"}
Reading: {"value": 8, "unit": "mA"}
